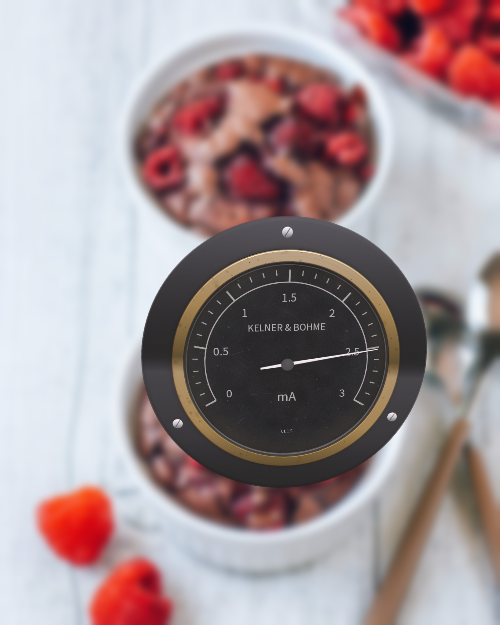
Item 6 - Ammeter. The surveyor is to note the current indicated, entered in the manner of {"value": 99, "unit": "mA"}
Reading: {"value": 2.5, "unit": "mA"}
